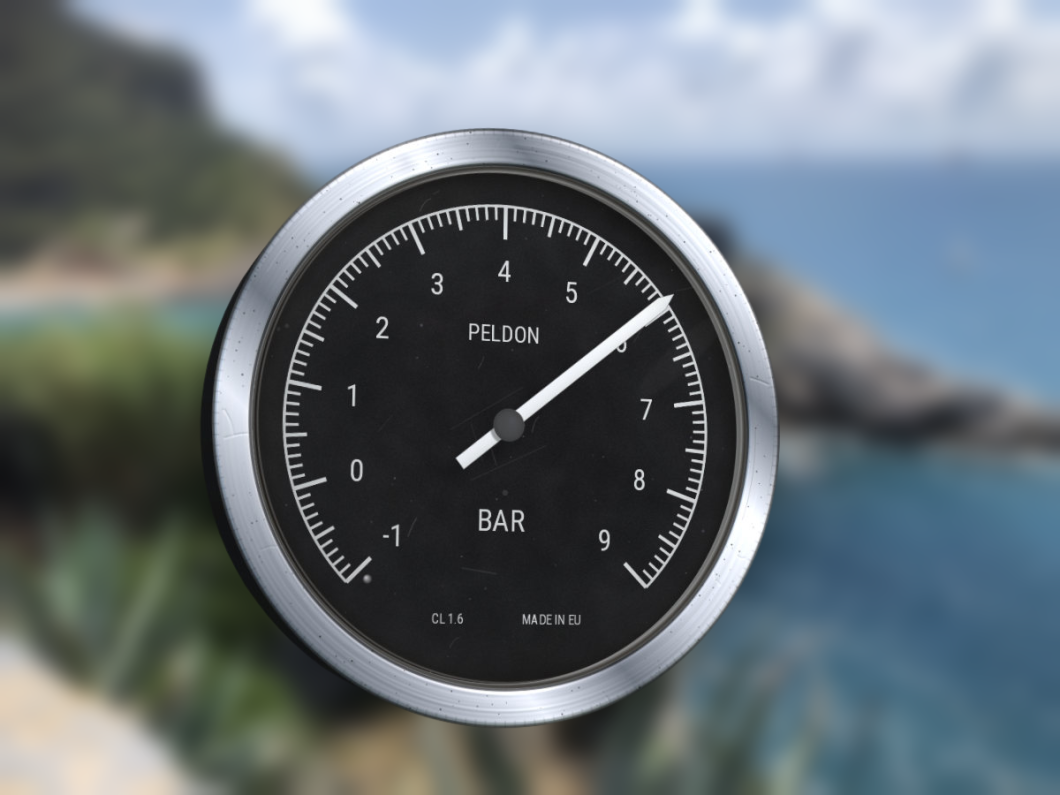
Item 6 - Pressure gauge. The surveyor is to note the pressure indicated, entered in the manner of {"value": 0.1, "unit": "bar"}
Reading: {"value": 5.9, "unit": "bar"}
